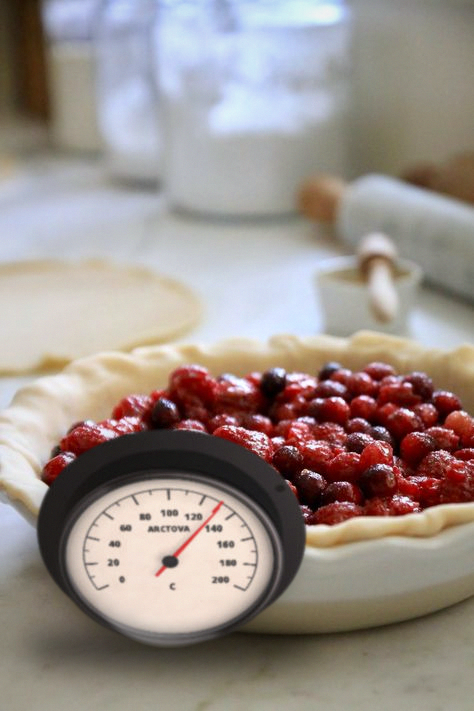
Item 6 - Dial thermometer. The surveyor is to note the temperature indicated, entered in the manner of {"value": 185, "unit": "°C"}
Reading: {"value": 130, "unit": "°C"}
